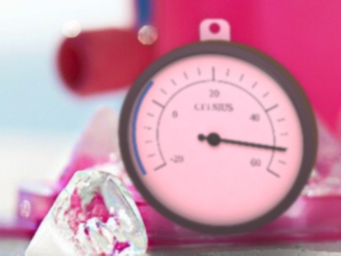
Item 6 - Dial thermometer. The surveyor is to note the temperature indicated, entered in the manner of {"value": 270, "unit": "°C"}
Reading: {"value": 52, "unit": "°C"}
